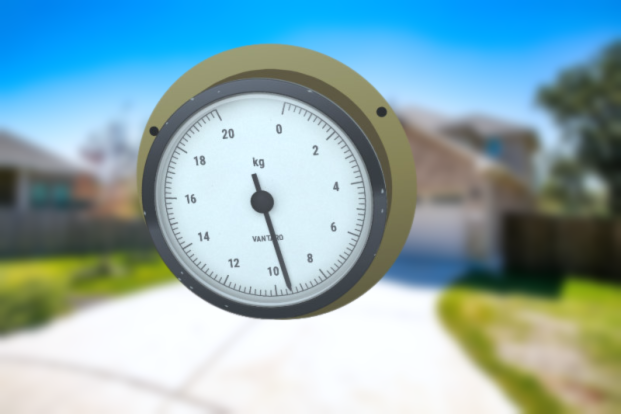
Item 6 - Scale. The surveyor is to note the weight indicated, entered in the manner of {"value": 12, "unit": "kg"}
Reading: {"value": 9.4, "unit": "kg"}
